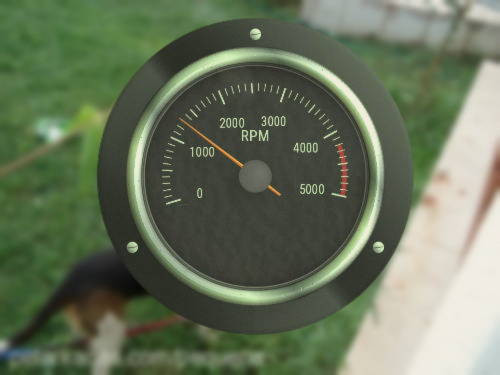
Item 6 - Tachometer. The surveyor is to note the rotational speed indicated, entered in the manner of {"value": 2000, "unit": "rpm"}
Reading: {"value": 1300, "unit": "rpm"}
